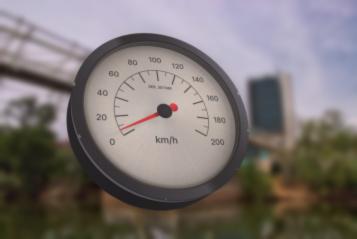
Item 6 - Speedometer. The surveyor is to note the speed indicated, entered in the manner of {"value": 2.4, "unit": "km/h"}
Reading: {"value": 5, "unit": "km/h"}
